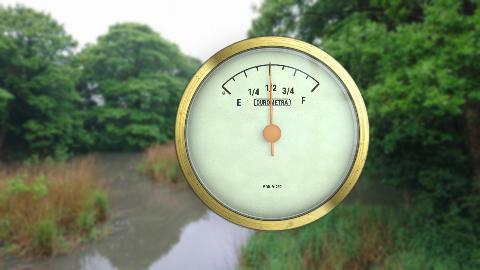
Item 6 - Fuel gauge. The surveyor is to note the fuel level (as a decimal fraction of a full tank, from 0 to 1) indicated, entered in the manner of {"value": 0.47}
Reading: {"value": 0.5}
